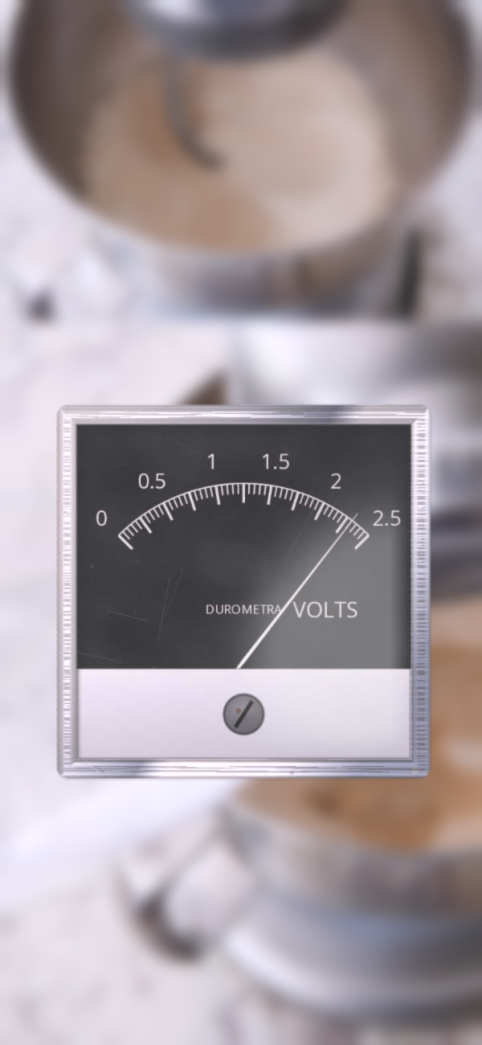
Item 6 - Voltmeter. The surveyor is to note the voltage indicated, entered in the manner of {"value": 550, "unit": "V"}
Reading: {"value": 2.3, "unit": "V"}
